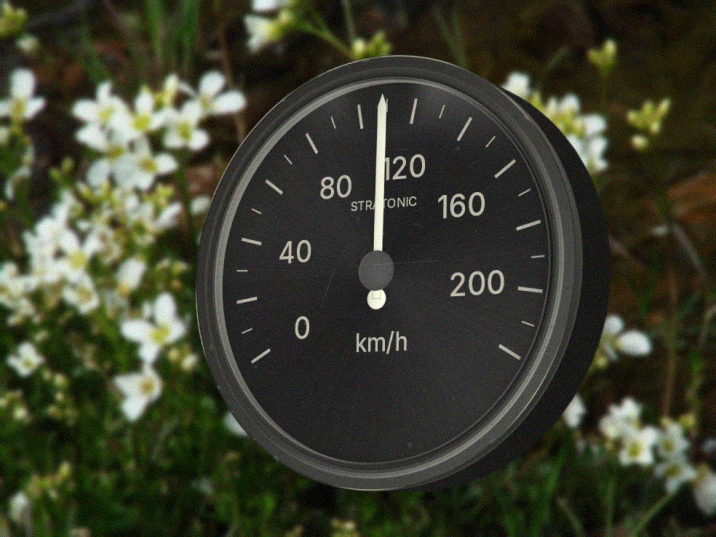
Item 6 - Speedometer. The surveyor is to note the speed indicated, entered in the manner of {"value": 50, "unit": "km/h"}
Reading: {"value": 110, "unit": "km/h"}
